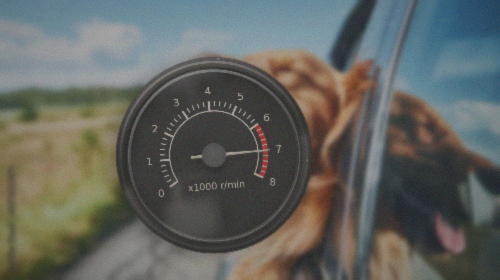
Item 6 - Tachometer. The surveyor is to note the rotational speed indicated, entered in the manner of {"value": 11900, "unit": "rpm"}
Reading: {"value": 7000, "unit": "rpm"}
